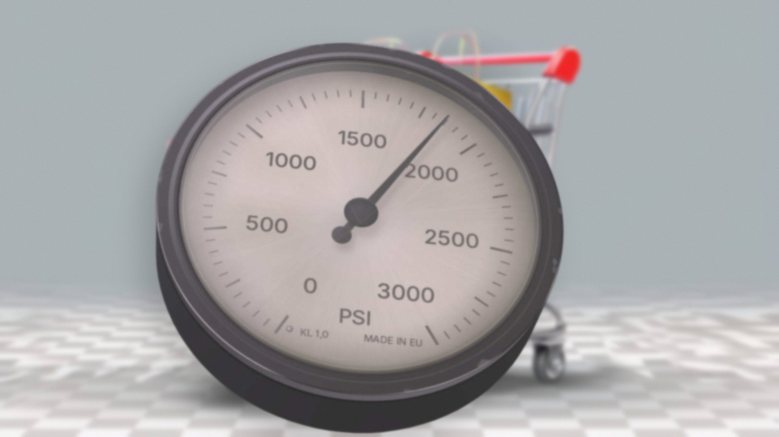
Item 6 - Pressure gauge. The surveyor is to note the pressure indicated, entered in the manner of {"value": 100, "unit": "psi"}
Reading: {"value": 1850, "unit": "psi"}
